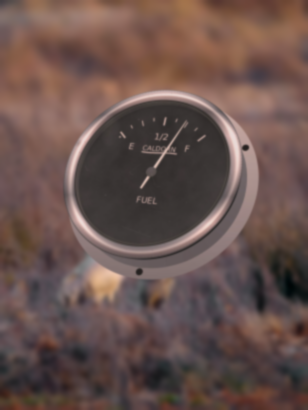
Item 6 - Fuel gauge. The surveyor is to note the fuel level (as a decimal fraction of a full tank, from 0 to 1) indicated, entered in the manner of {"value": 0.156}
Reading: {"value": 0.75}
